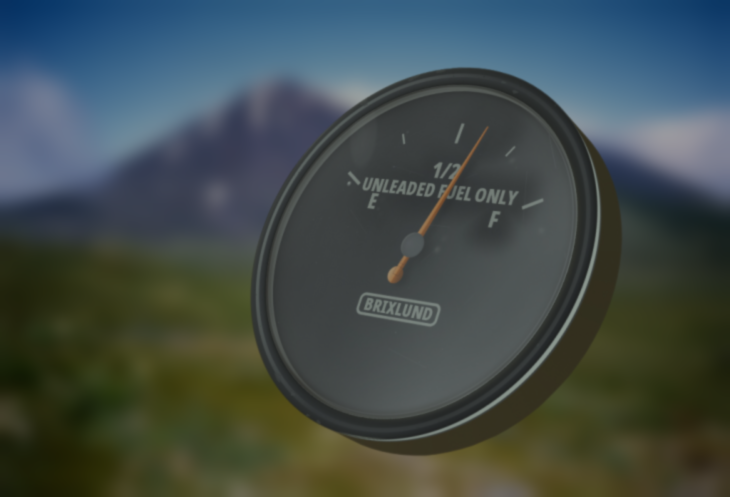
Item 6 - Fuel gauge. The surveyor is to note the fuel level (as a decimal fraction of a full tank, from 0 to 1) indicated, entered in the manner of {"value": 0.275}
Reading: {"value": 0.625}
